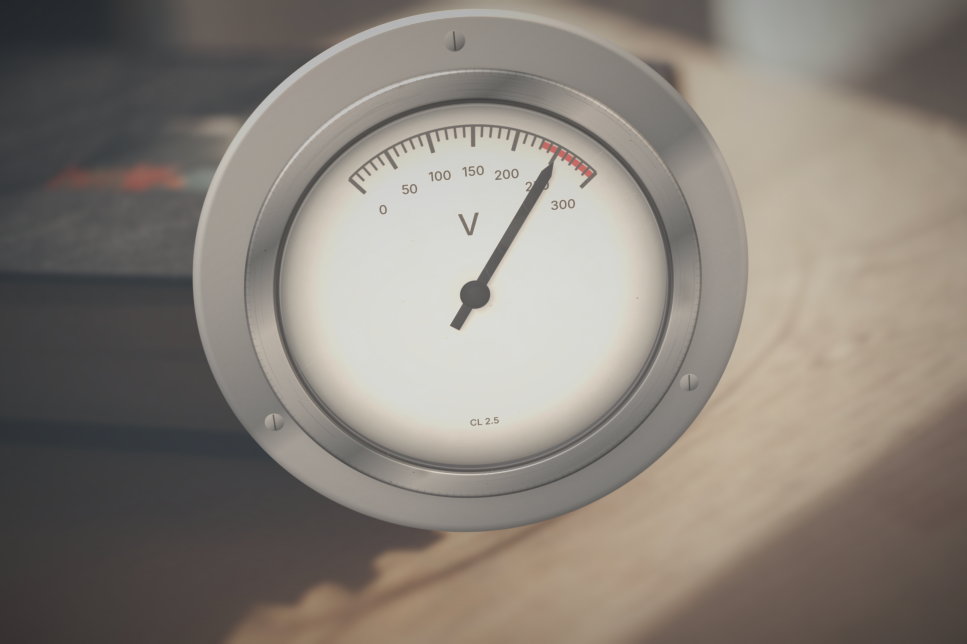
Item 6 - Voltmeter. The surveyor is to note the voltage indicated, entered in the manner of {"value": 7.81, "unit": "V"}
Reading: {"value": 250, "unit": "V"}
